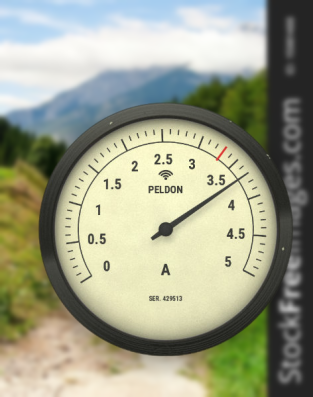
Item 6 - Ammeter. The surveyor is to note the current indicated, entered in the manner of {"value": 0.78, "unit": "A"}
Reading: {"value": 3.7, "unit": "A"}
